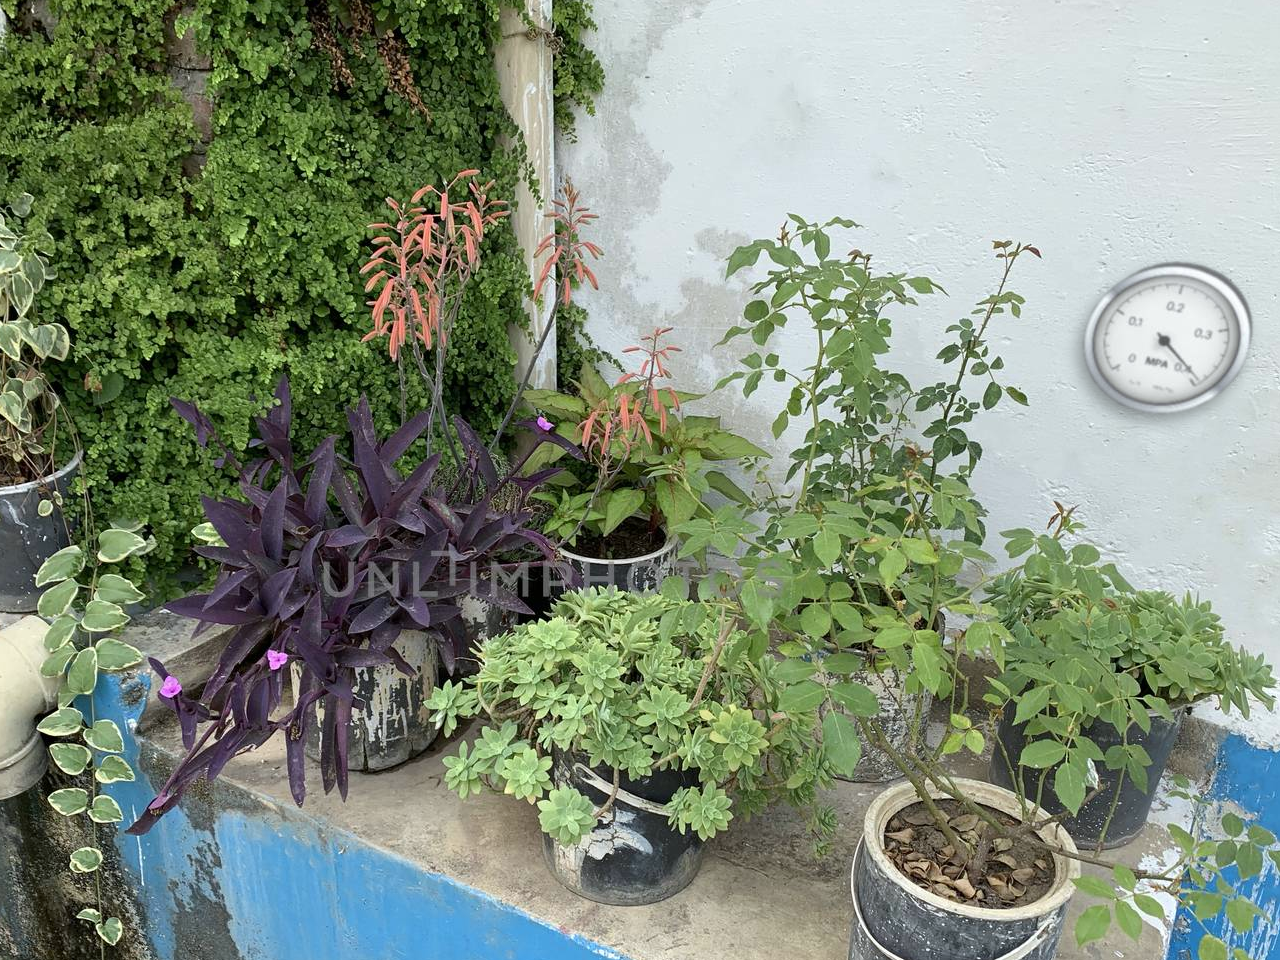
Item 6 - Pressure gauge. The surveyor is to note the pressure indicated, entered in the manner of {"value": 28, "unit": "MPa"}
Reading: {"value": 0.39, "unit": "MPa"}
